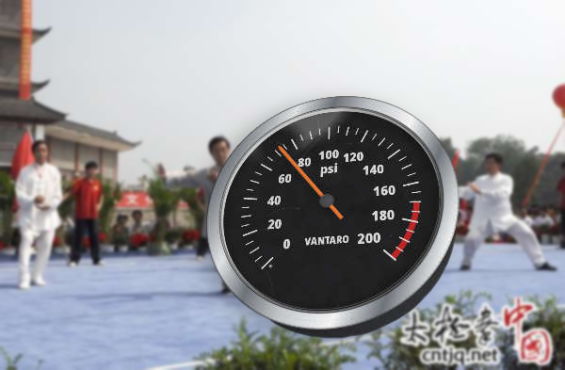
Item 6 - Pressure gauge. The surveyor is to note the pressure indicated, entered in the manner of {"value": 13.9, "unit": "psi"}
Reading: {"value": 72.5, "unit": "psi"}
